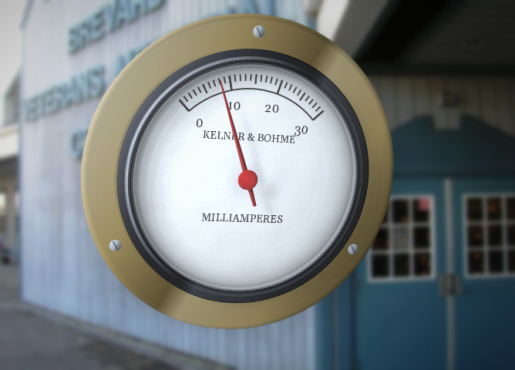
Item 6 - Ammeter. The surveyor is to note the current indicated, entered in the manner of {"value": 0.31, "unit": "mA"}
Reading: {"value": 8, "unit": "mA"}
